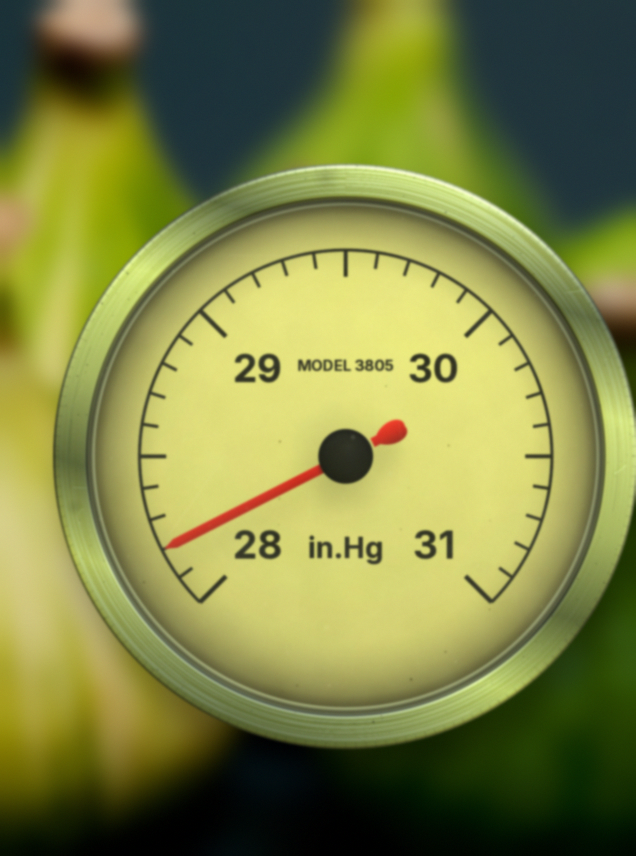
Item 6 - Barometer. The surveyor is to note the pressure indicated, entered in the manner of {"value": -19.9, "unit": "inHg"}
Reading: {"value": 28.2, "unit": "inHg"}
